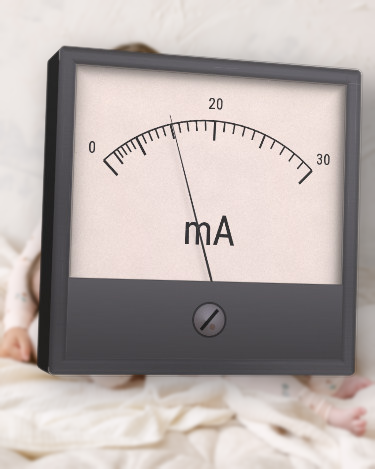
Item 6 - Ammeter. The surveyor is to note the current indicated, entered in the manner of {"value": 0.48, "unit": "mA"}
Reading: {"value": 15, "unit": "mA"}
